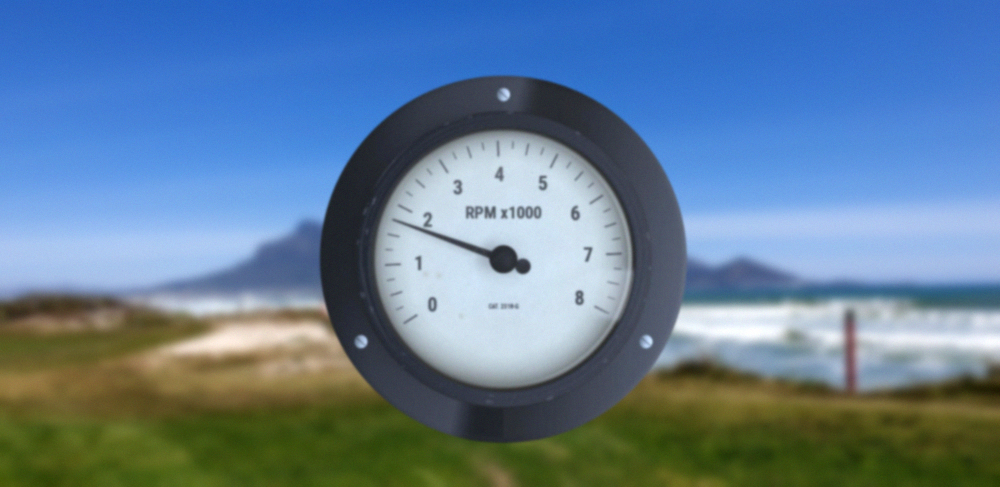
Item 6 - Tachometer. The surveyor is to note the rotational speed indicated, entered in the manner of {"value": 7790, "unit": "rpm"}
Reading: {"value": 1750, "unit": "rpm"}
